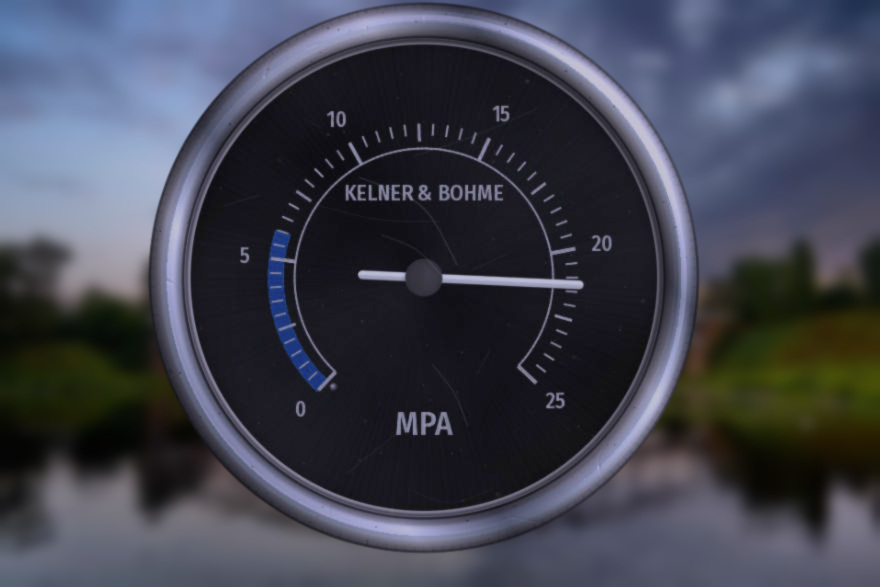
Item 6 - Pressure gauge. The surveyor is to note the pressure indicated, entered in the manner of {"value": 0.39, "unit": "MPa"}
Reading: {"value": 21.25, "unit": "MPa"}
